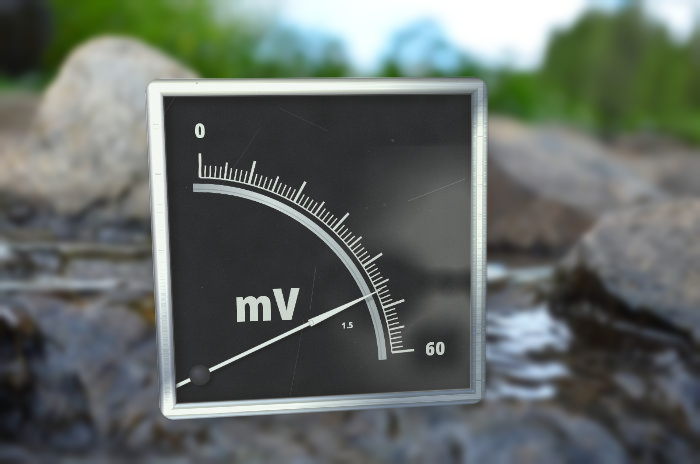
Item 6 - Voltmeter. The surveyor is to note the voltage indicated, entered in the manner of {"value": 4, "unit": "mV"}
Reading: {"value": 46, "unit": "mV"}
